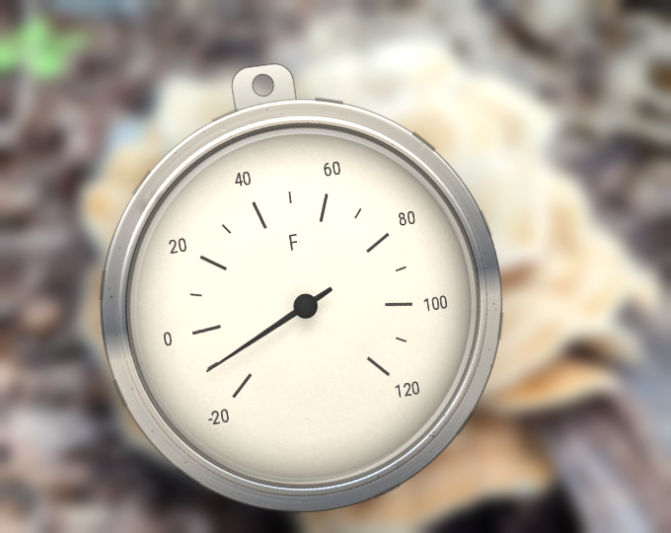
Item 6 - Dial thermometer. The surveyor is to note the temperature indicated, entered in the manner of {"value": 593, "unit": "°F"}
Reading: {"value": -10, "unit": "°F"}
